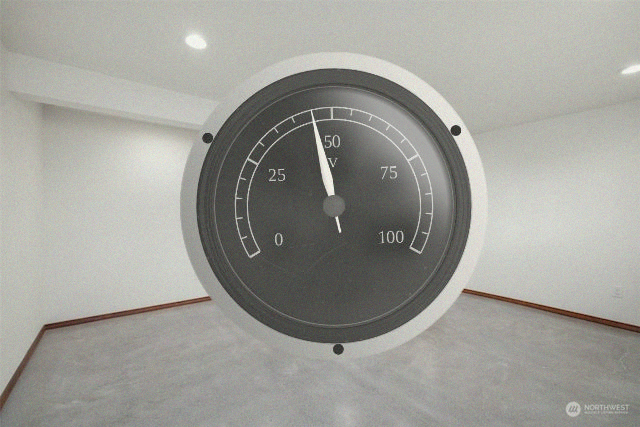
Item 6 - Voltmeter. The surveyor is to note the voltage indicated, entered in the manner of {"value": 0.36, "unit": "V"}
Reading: {"value": 45, "unit": "V"}
